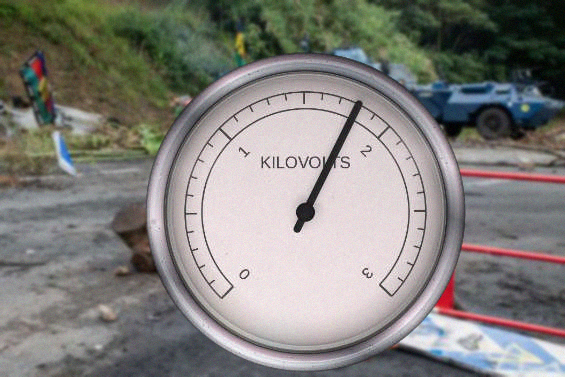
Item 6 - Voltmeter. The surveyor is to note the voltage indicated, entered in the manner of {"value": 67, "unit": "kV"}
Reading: {"value": 1.8, "unit": "kV"}
